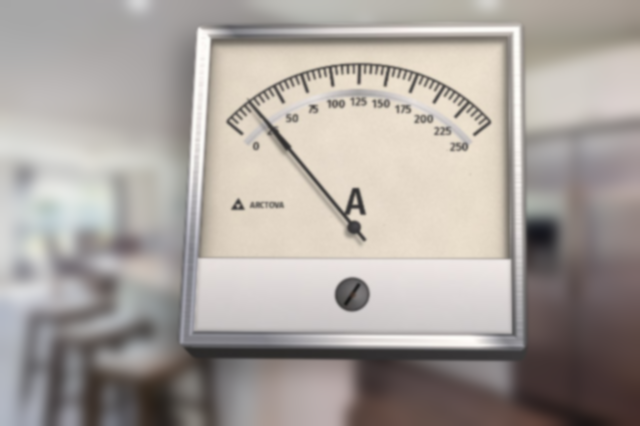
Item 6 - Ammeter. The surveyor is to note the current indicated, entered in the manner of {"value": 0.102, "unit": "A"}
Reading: {"value": 25, "unit": "A"}
